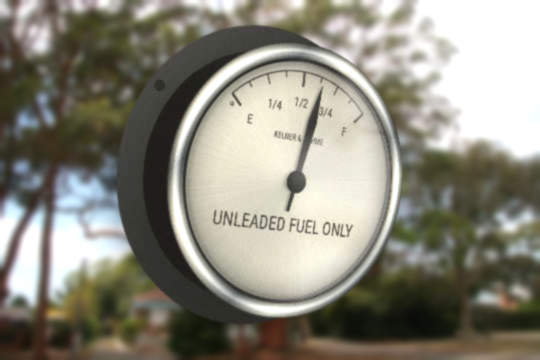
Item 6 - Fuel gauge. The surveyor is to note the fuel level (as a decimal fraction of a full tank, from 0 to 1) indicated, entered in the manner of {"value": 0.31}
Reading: {"value": 0.625}
